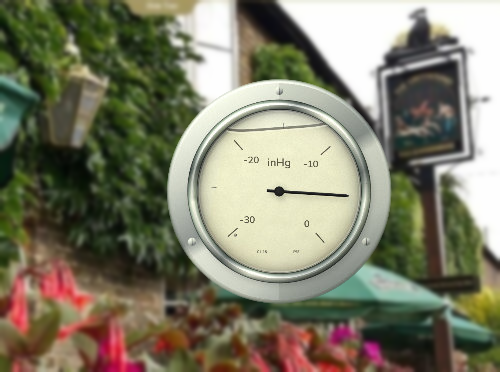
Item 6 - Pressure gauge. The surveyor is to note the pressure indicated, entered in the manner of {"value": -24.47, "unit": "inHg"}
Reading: {"value": -5, "unit": "inHg"}
